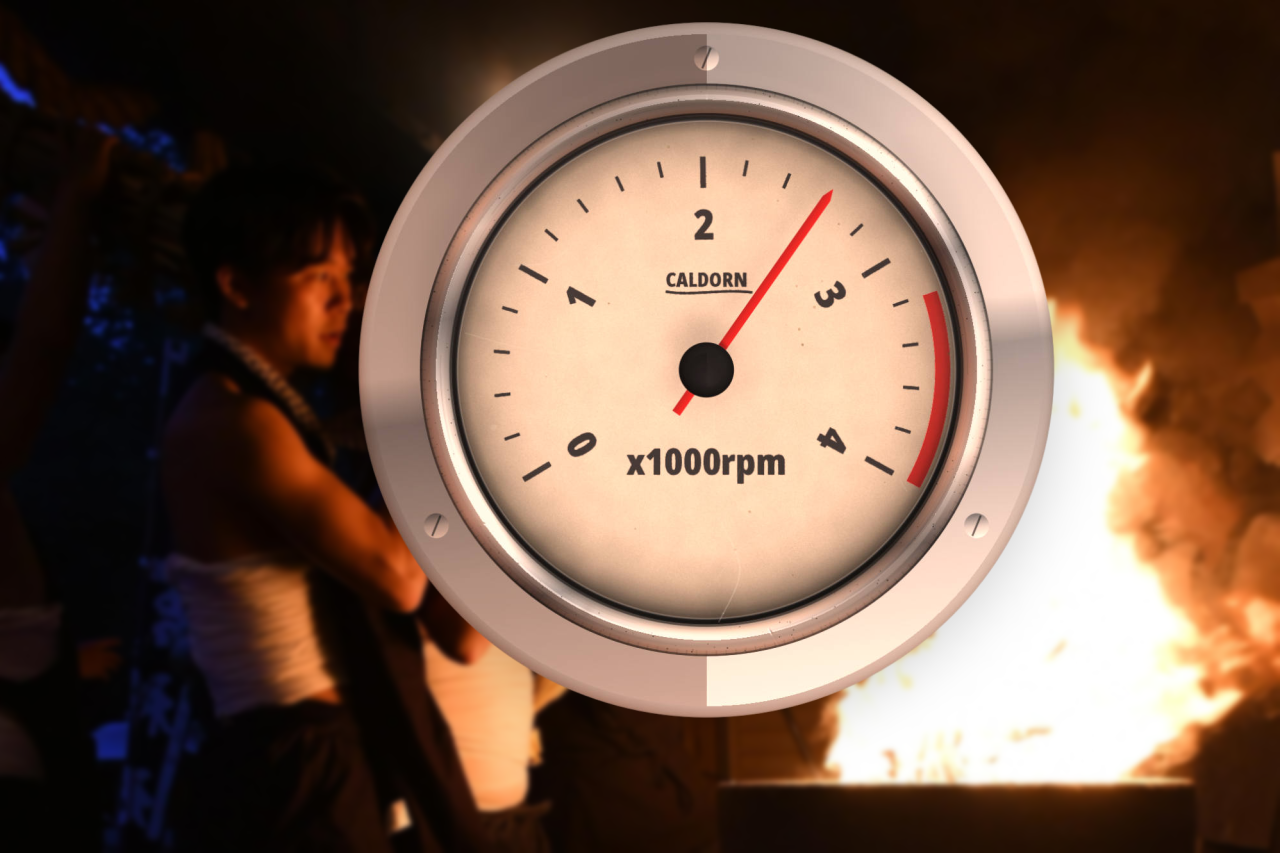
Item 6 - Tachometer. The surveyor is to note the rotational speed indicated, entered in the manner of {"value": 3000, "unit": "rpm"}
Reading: {"value": 2600, "unit": "rpm"}
